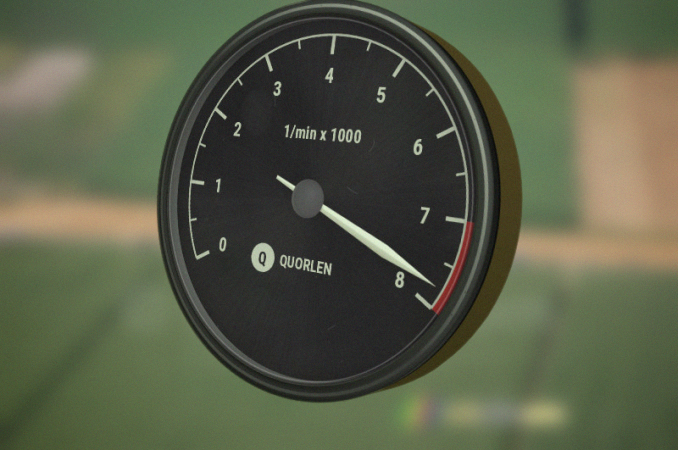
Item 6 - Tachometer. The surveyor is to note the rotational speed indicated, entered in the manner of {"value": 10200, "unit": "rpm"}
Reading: {"value": 7750, "unit": "rpm"}
